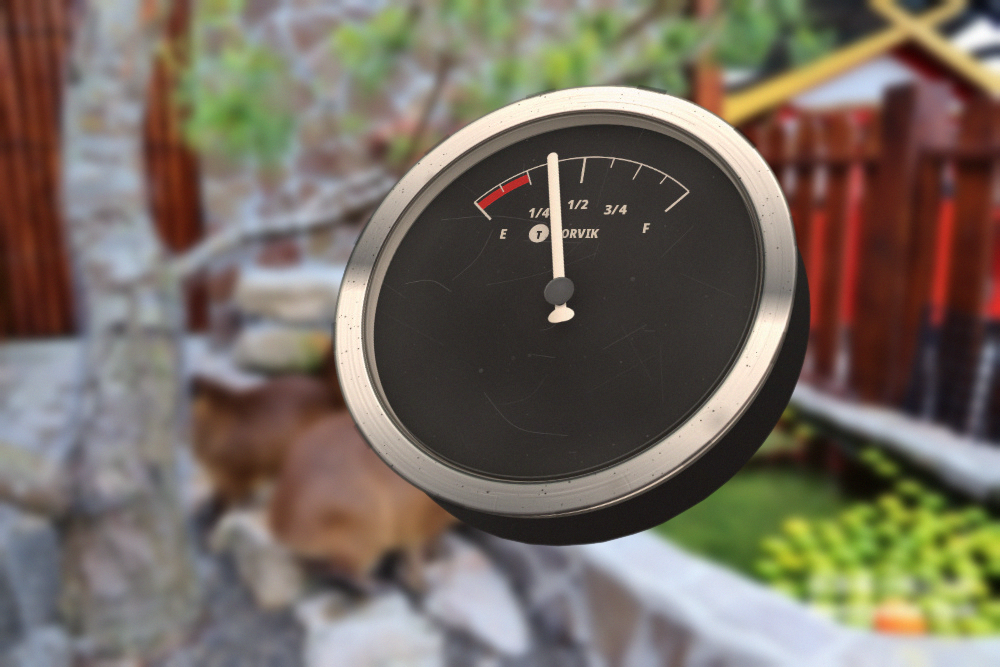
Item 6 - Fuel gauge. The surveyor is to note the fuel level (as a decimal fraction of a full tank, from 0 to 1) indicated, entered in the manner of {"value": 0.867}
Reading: {"value": 0.375}
